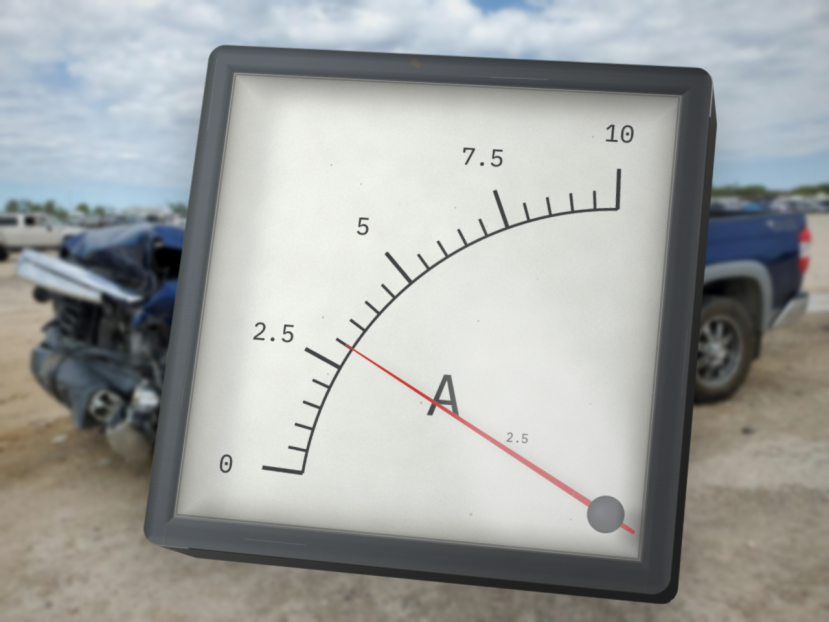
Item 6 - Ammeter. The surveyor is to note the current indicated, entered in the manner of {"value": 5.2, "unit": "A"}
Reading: {"value": 3, "unit": "A"}
